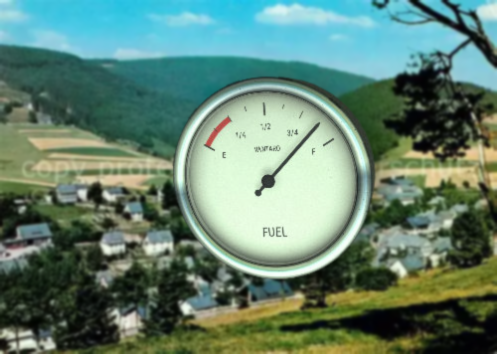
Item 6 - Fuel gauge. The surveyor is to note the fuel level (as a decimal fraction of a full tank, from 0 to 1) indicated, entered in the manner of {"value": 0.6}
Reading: {"value": 0.875}
